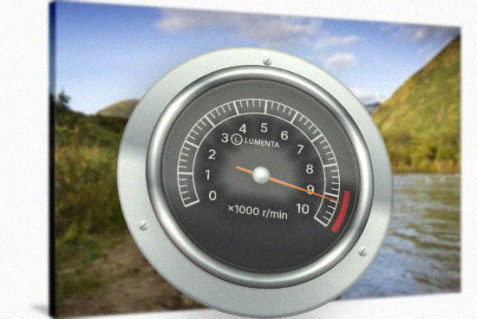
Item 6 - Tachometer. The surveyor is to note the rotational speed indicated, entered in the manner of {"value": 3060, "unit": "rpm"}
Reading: {"value": 9200, "unit": "rpm"}
